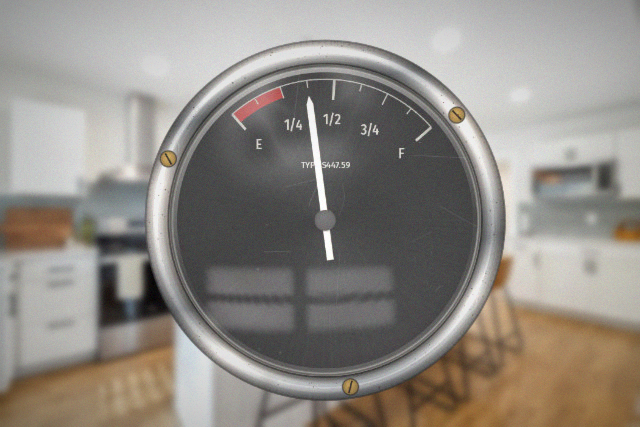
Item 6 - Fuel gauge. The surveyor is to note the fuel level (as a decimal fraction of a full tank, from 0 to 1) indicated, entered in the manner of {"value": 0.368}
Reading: {"value": 0.375}
